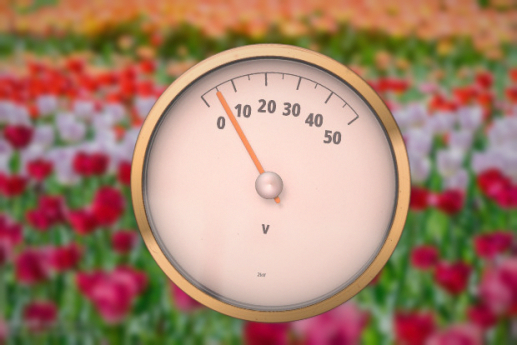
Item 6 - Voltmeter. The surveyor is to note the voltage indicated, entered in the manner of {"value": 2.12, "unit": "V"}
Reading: {"value": 5, "unit": "V"}
